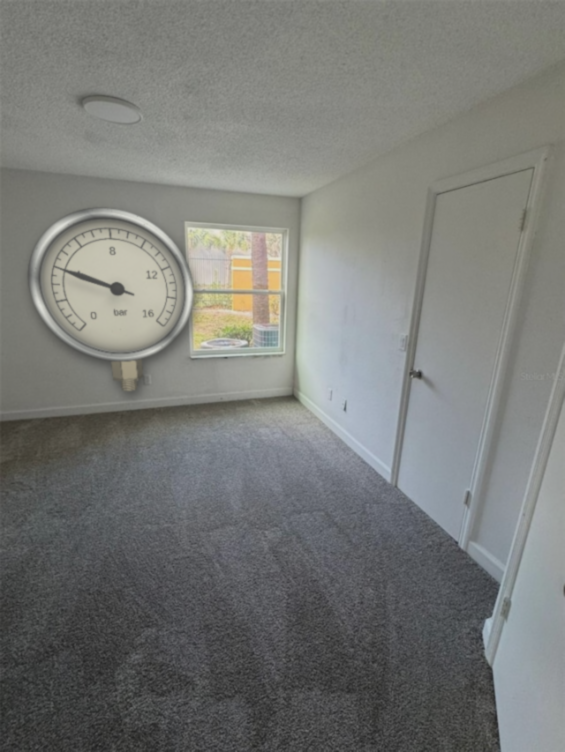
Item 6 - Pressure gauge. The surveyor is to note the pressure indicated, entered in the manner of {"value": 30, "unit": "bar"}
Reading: {"value": 4, "unit": "bar"}
